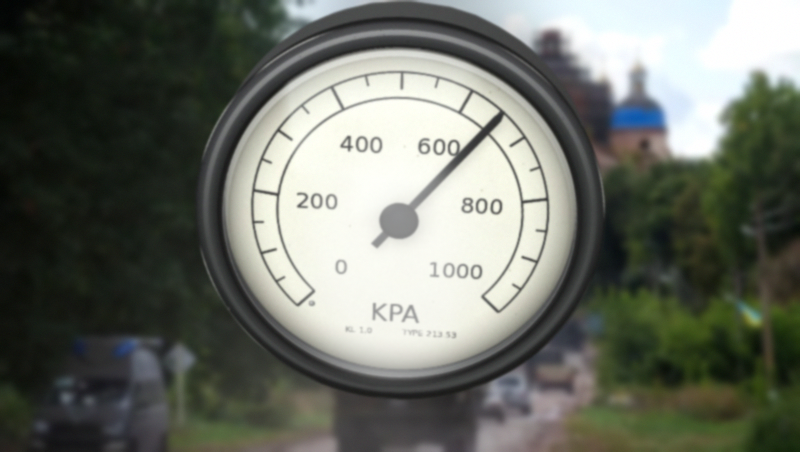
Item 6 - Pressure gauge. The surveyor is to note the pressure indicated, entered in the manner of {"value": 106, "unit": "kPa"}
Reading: {"value": 650, "unit": "kPa"}
